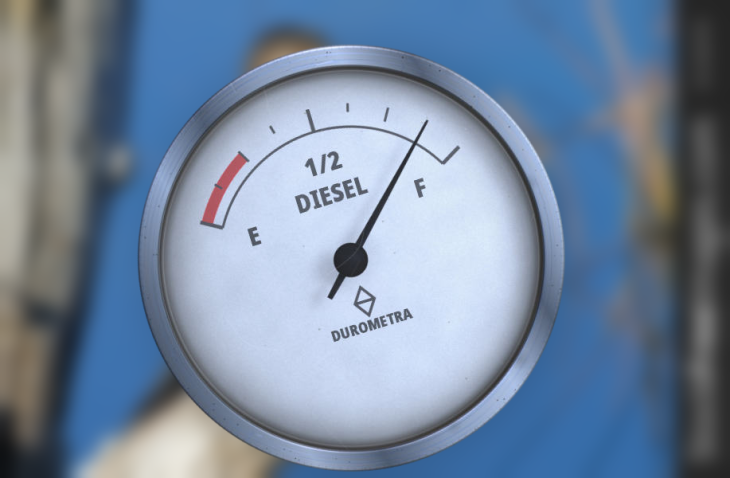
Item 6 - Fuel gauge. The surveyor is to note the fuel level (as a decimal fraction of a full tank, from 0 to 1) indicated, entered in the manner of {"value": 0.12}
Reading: {"value": 0.875}
